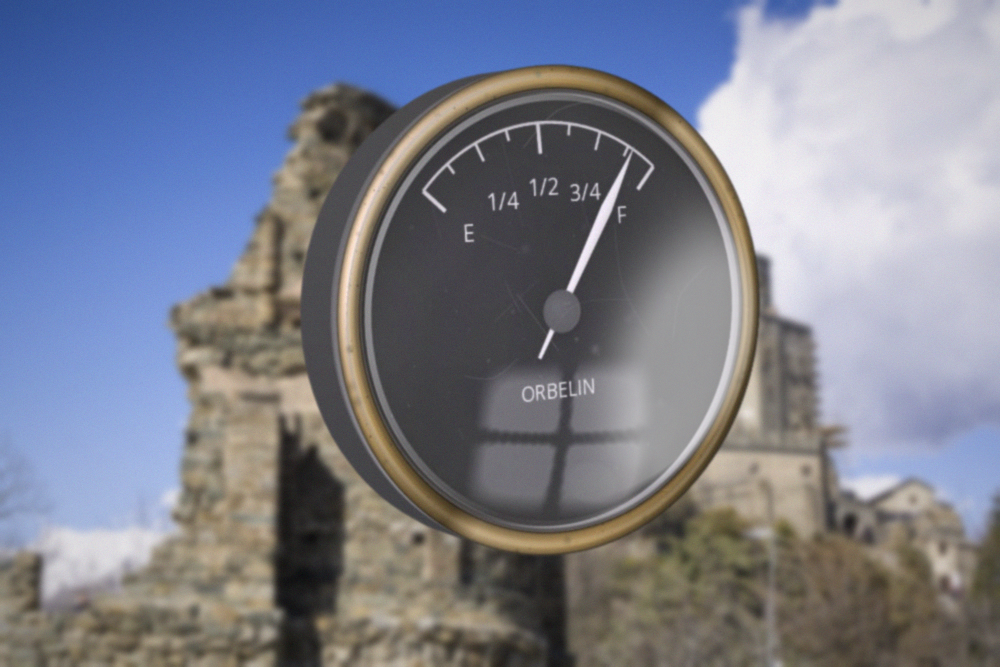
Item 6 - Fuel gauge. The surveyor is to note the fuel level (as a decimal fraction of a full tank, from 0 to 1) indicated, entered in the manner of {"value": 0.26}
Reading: {"value": 0.875}
